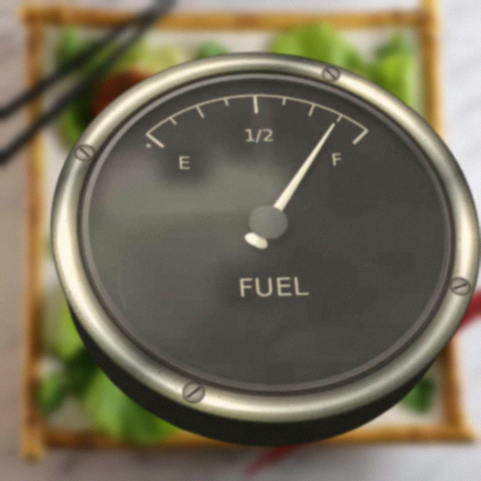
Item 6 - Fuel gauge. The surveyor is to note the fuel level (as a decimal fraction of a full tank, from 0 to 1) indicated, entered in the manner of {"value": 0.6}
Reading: {"value": 0.875}
